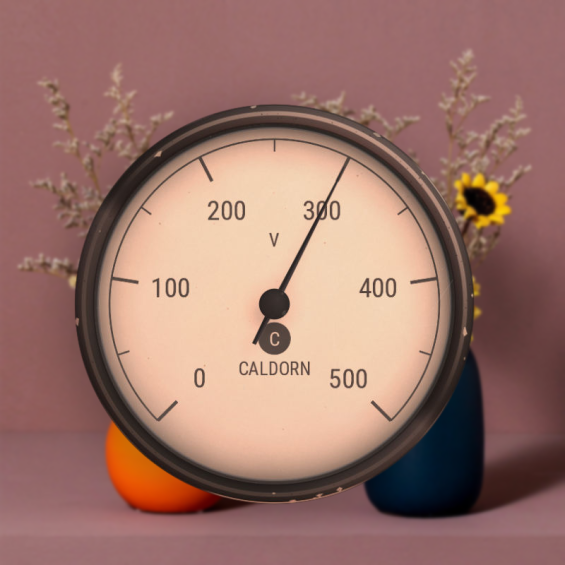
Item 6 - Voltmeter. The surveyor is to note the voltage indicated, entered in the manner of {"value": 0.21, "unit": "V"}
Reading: {"value": 300, "unit": "V"}
